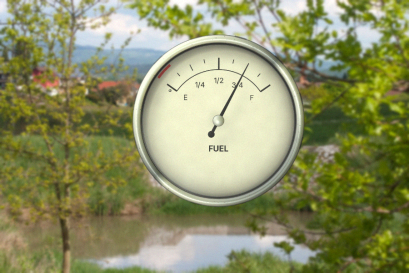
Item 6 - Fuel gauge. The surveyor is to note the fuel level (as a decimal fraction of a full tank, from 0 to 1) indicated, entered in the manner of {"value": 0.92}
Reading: {"value": 0.75}
